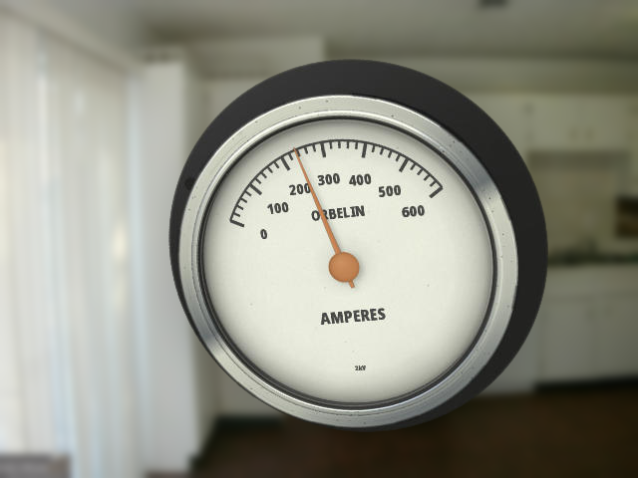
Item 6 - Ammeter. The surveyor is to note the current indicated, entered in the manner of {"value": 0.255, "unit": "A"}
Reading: {"value": 240, "unit": "A"}
